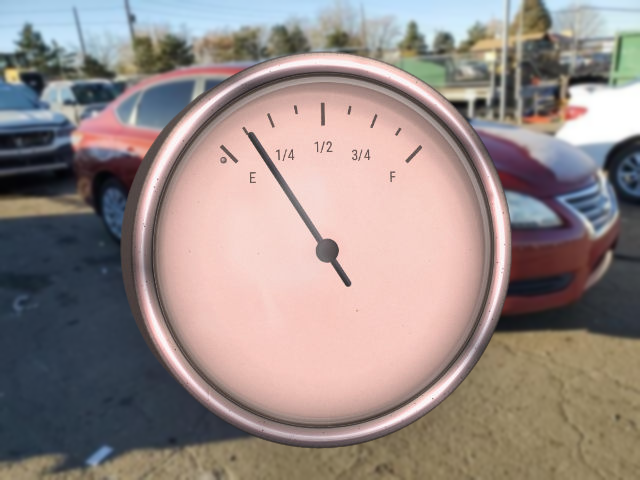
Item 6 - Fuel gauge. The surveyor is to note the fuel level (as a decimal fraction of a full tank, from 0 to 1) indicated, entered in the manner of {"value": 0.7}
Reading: {"value": 0.125}
